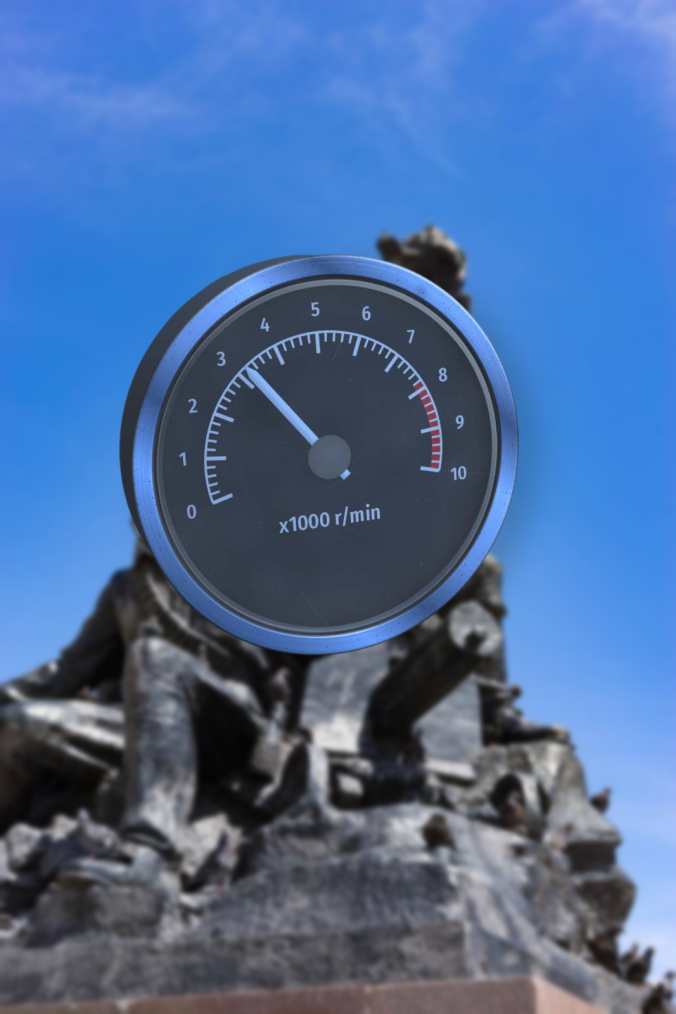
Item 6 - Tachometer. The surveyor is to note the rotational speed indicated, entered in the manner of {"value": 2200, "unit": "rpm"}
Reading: {"value": 3200, "unit": "rpm"}
